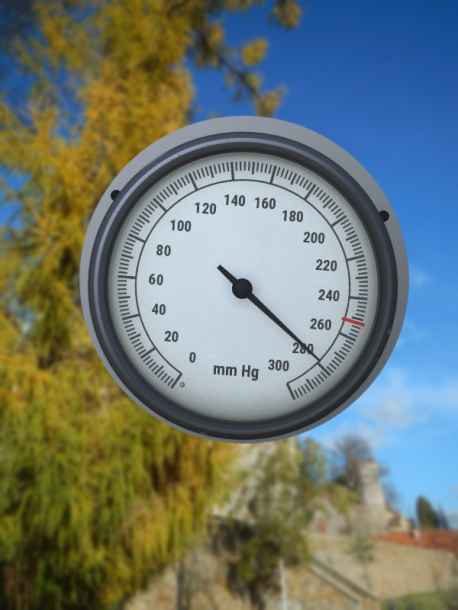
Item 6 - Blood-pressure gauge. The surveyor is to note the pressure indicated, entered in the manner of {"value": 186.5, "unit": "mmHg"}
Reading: {"value": 278, "unit": "mmHg"}
